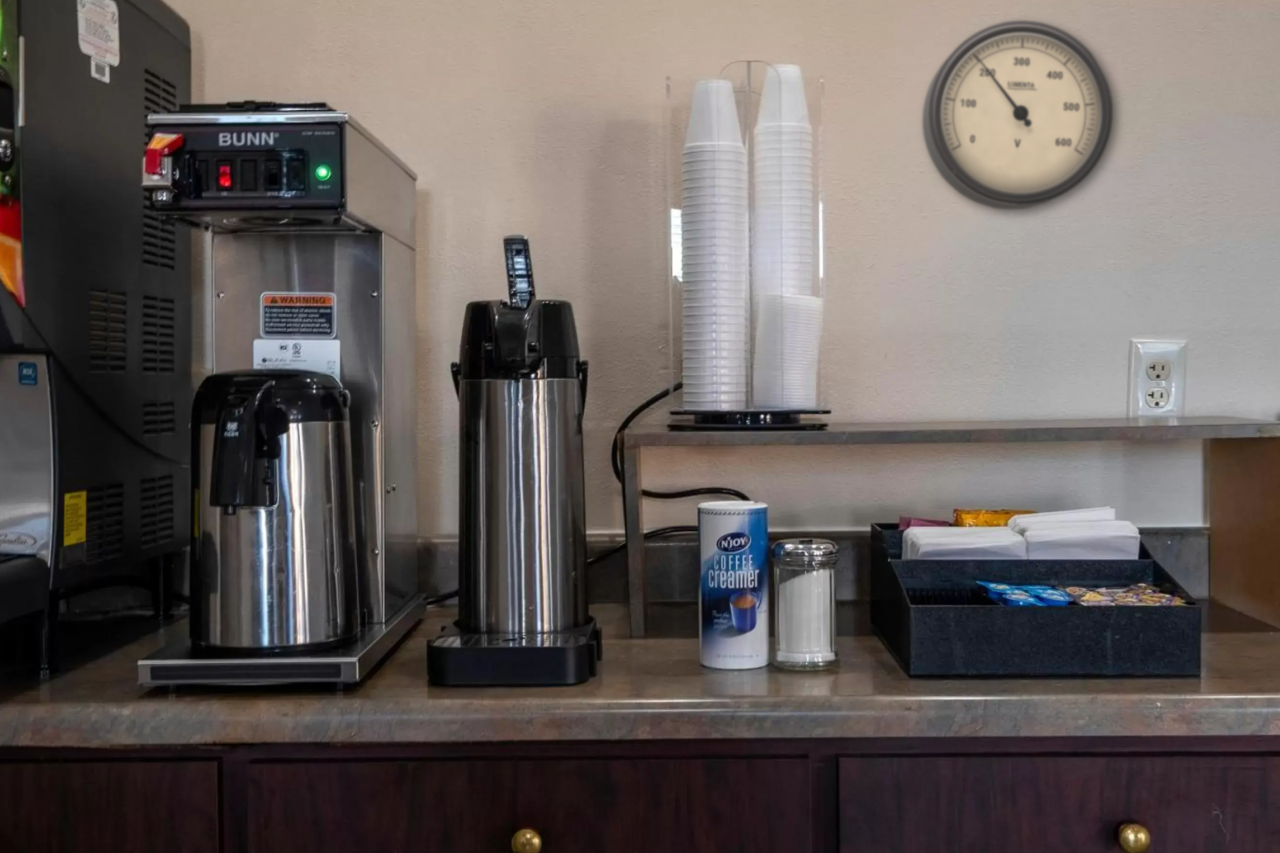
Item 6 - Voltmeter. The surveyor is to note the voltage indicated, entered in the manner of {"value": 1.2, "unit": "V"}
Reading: {"value": 200, "unit": "V"}
